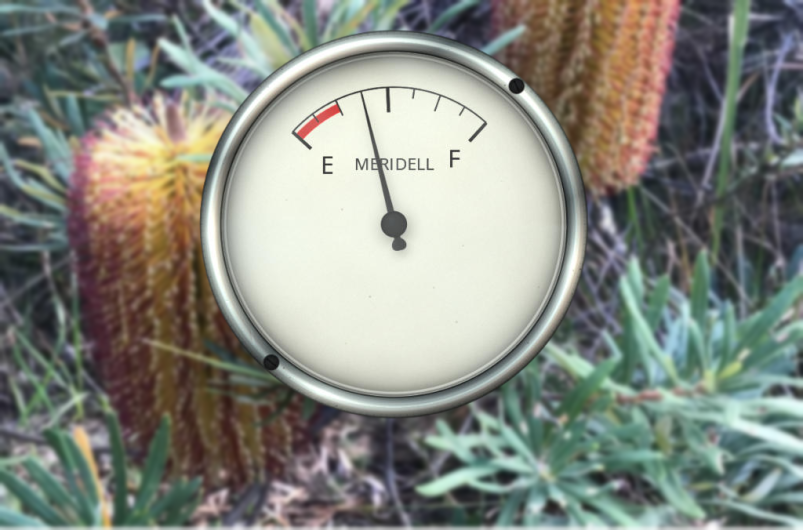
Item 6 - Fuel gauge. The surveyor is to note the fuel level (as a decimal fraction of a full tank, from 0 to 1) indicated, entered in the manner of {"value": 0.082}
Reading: {"value": 0.375}
